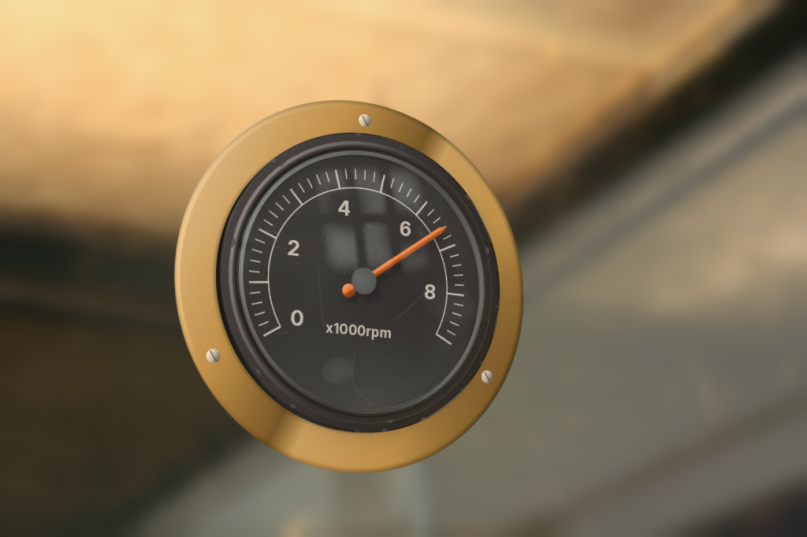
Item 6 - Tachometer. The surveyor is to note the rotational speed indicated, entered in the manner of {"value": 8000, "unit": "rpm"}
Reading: {"value": 6600, "unit": "rpm"}
